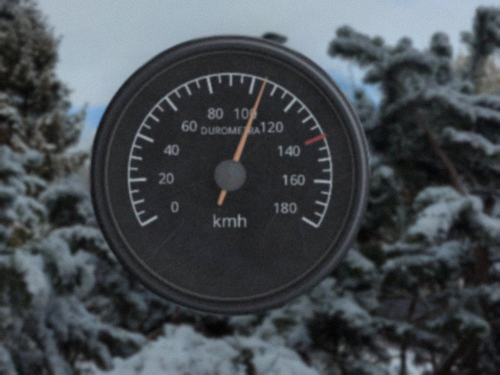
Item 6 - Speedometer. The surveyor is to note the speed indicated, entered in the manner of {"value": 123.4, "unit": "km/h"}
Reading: {"value": 105, "unit": "km/h"}
